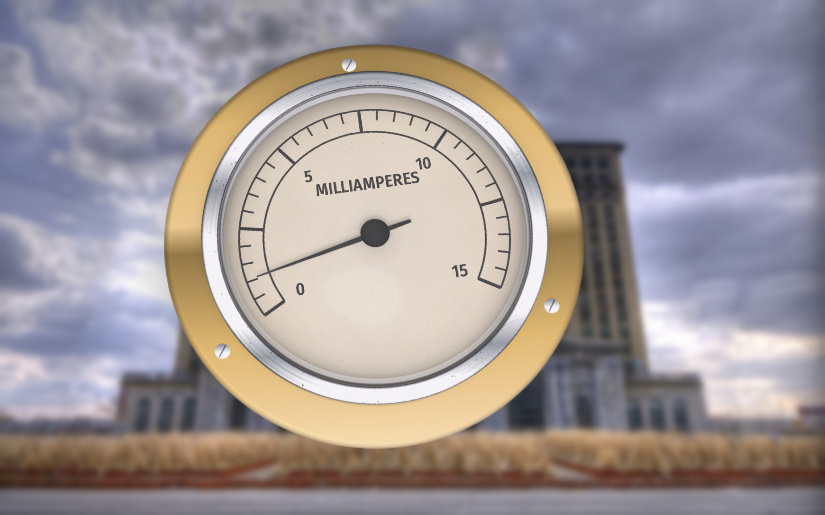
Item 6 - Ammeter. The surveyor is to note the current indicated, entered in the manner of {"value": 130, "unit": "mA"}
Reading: {"value": 1, "unit": "mA"}
